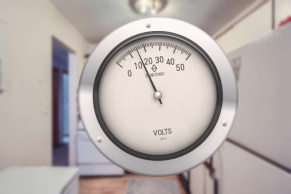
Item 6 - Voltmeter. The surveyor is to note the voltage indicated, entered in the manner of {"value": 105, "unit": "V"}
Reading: {"value": 15, "unit": "V"}
